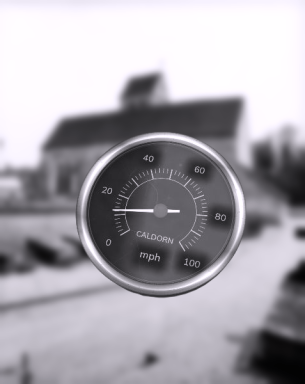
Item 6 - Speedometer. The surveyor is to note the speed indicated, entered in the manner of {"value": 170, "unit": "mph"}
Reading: {"value": 12, "unit": "mph"}
